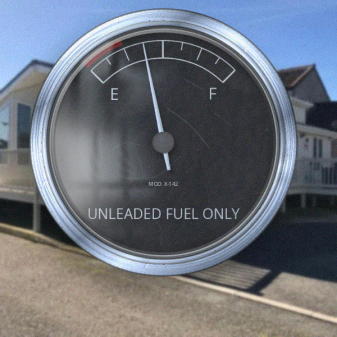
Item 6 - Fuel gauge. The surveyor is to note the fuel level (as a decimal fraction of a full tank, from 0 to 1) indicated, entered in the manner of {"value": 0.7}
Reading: {"value": 0.375}
